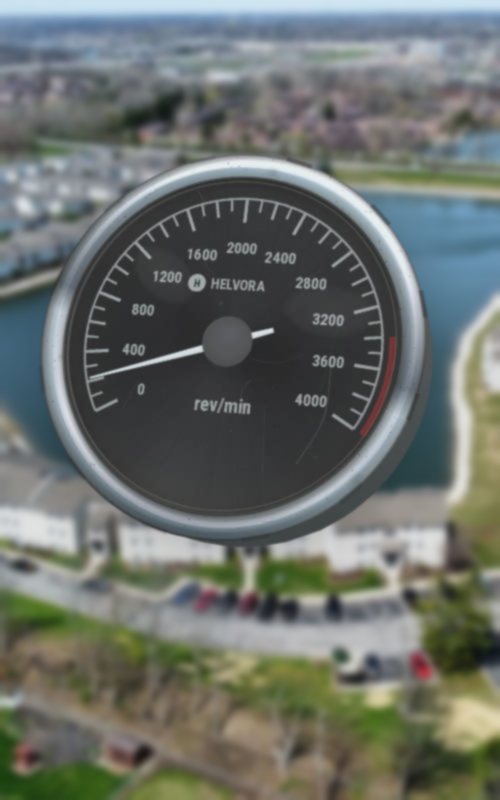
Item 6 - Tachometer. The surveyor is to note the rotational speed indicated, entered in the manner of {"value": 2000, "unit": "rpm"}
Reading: {"value": 200, "unit": "rpm"}
